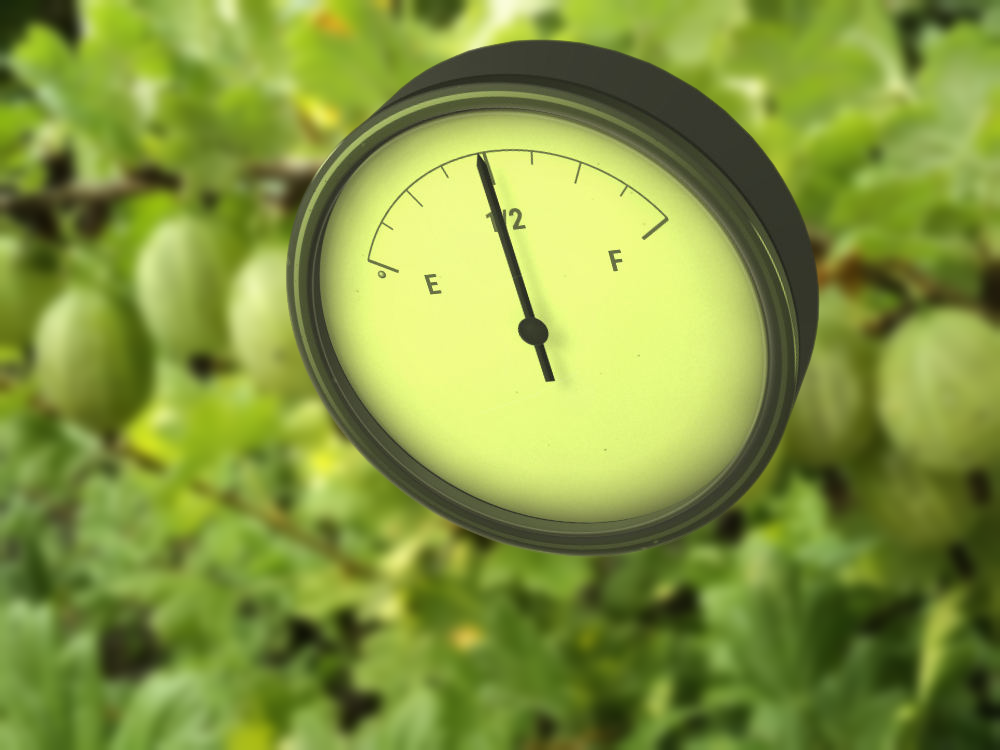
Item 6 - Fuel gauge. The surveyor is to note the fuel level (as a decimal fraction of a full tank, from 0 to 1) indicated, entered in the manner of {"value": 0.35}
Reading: {"value": 0.5}
